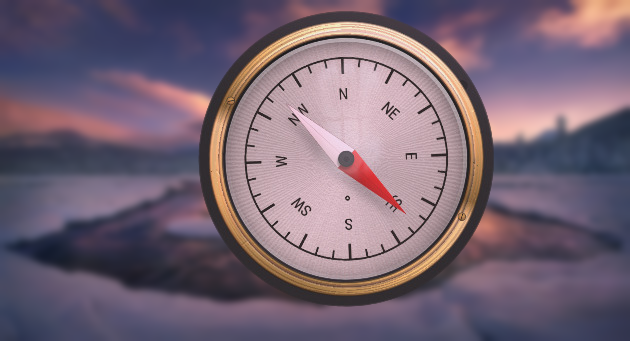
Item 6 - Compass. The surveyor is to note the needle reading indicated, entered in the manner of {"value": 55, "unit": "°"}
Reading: {"value": 135, "unit": "°"}
